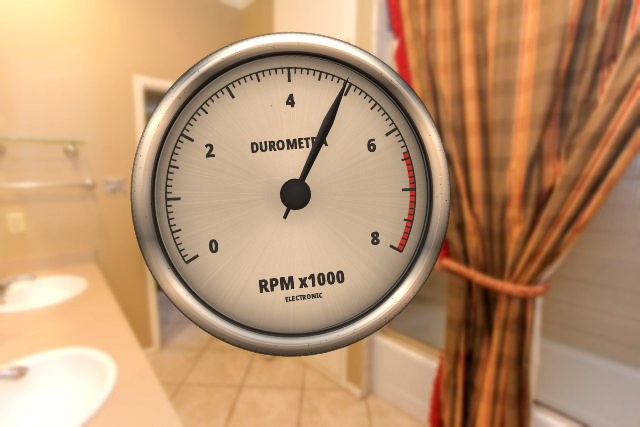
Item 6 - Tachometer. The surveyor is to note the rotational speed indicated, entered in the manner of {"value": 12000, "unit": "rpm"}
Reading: {"value": 4900, "unit": "rpm"}
